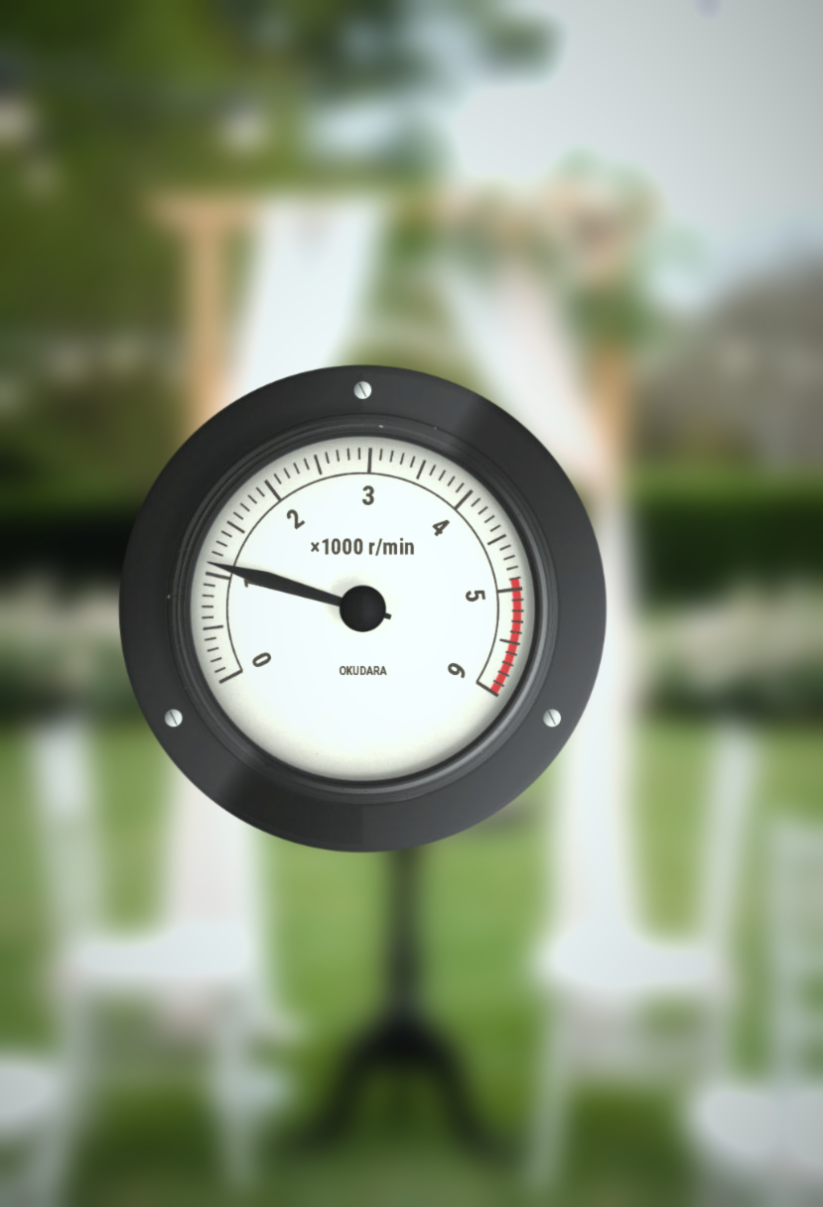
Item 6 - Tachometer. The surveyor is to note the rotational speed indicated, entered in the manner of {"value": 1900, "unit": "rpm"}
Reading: {"value": 1100, "unit": "rpm"}
